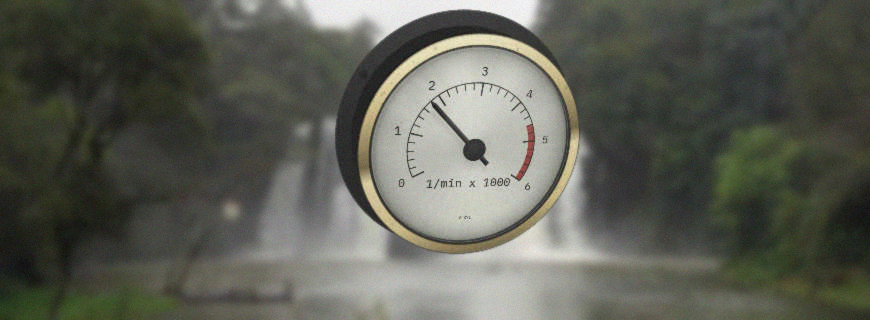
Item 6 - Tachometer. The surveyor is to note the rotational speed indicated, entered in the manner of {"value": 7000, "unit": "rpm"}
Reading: {"value": 1800, "unit": "rpm"}
